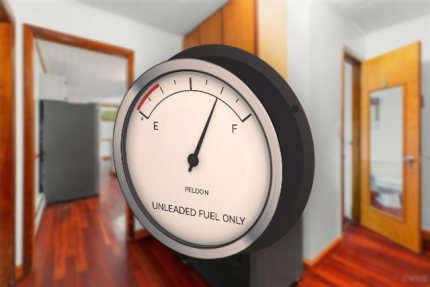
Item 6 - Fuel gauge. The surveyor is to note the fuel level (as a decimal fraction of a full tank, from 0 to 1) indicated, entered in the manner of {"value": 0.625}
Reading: {"value": 0.75}
